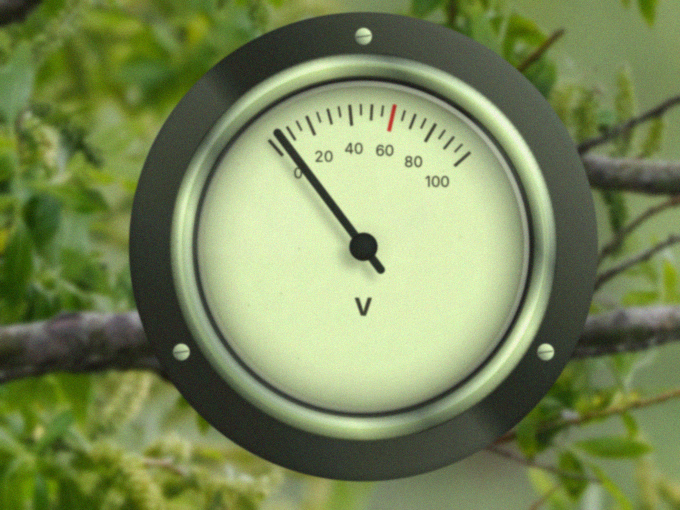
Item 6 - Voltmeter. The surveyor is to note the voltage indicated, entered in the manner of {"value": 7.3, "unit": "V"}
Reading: {"value": 5, "unit": "V"}
